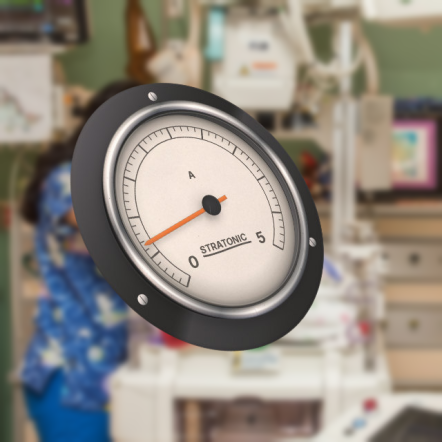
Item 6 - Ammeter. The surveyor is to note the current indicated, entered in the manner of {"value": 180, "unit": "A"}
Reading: {"value": 0.65, "unit": "A"}
